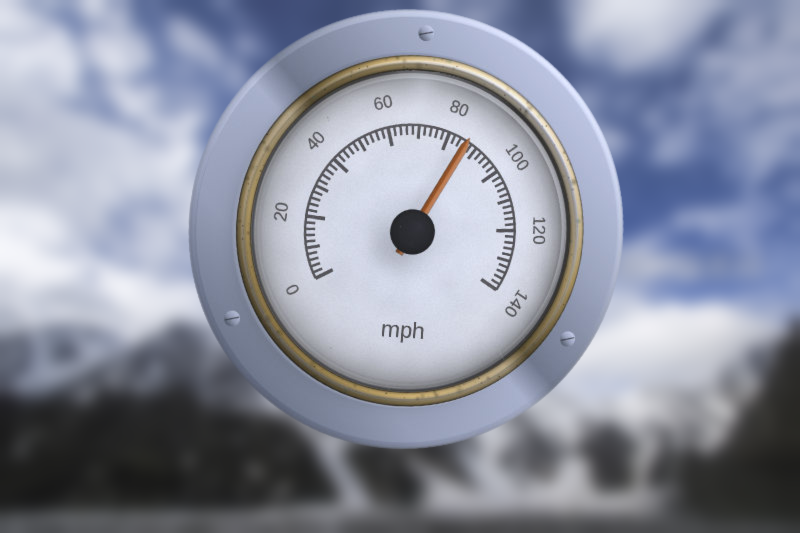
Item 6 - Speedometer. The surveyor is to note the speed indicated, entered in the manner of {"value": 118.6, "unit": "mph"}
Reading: {"value": 86, "unit": "mph"}
